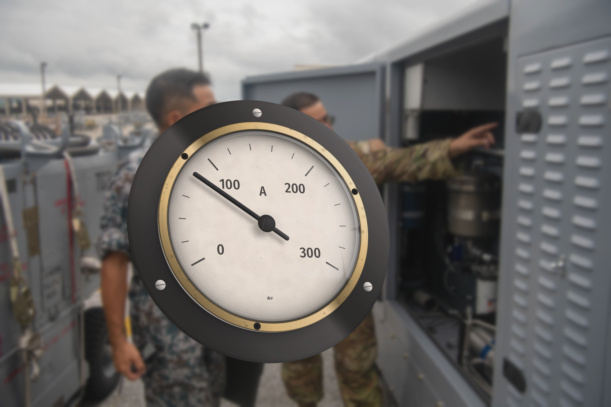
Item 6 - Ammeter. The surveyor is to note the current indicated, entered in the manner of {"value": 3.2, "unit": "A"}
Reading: {"value": 80, "unit": "A"}
